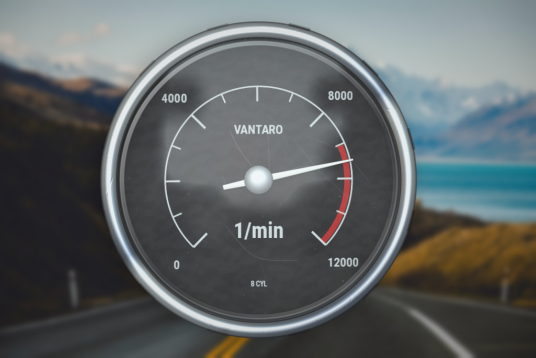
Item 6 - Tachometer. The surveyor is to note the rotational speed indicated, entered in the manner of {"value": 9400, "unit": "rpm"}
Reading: {"value": 9500, "unit": "rpm"}
